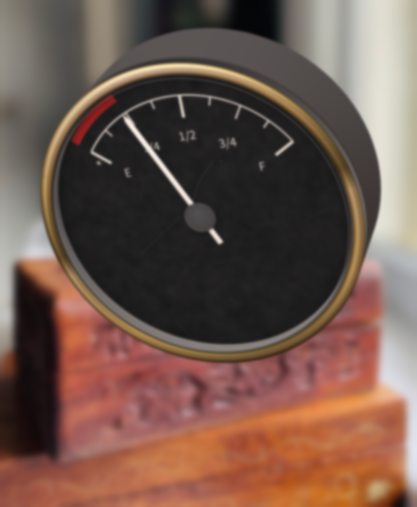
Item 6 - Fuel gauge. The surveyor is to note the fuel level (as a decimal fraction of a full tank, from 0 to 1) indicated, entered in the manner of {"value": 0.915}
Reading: {"value": 0.25}
